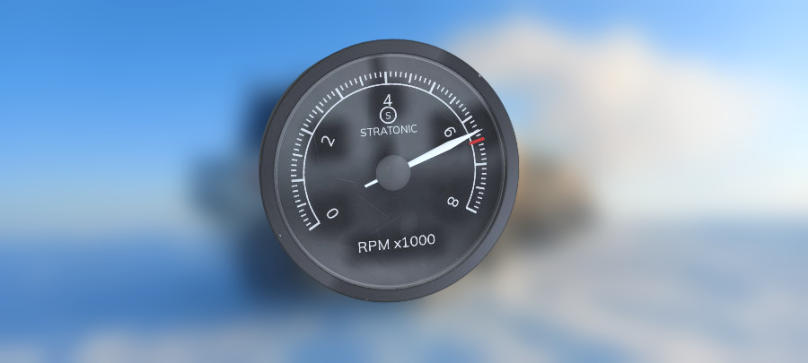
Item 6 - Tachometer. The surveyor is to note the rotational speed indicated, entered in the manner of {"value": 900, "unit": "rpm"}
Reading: {"value": 6300, "unit": "rpm"}
